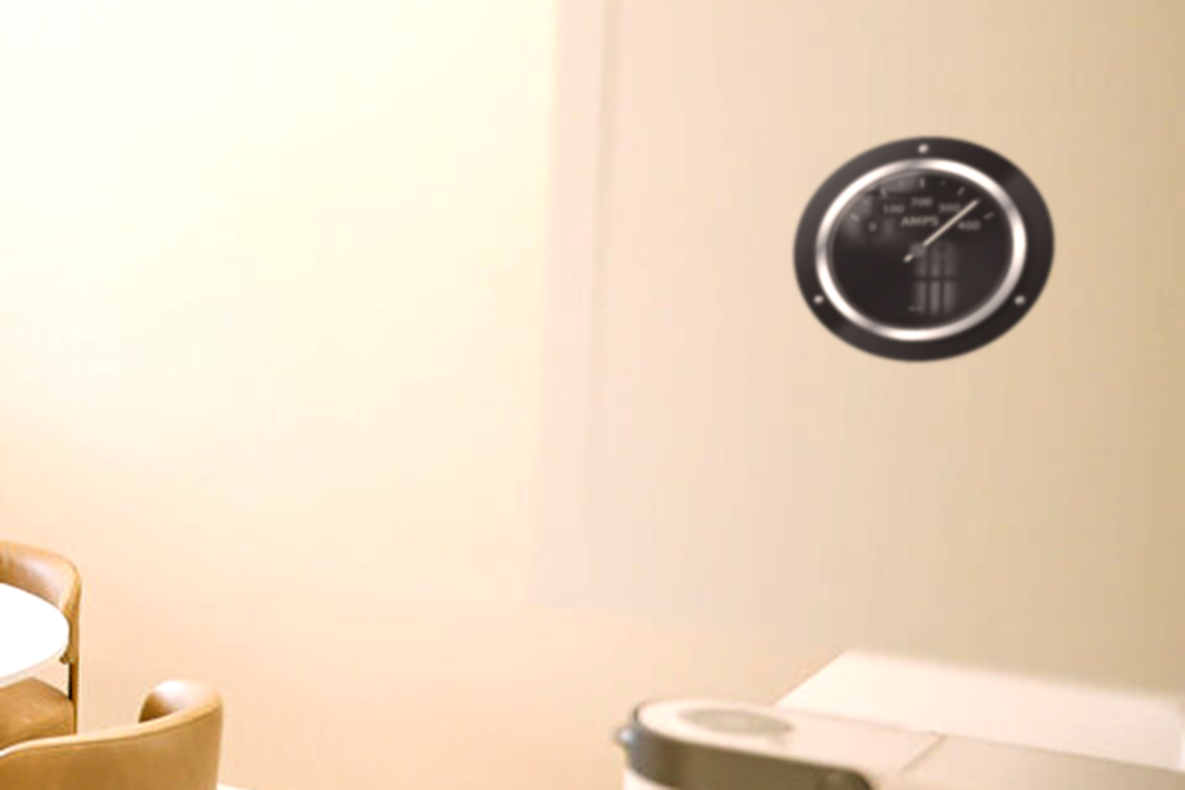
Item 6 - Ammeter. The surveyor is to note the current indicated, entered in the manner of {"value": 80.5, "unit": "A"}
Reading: {"value": 350, "unit": "A"}
